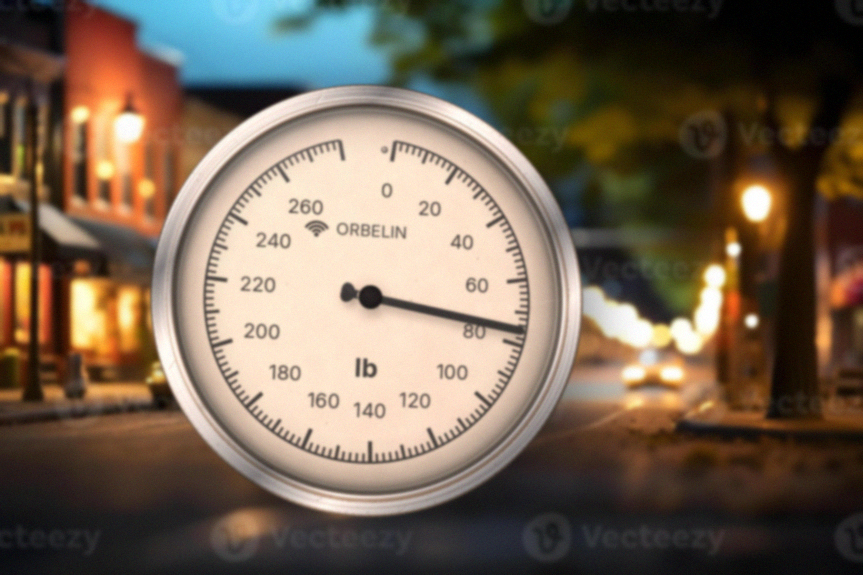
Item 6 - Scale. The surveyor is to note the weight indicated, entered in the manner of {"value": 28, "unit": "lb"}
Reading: {"value": 76, "unit": "lb"}
